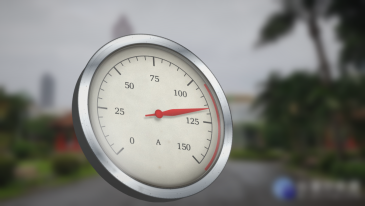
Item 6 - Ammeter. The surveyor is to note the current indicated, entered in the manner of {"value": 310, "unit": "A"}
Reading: {"value": 117.5, "unit": "A"}
